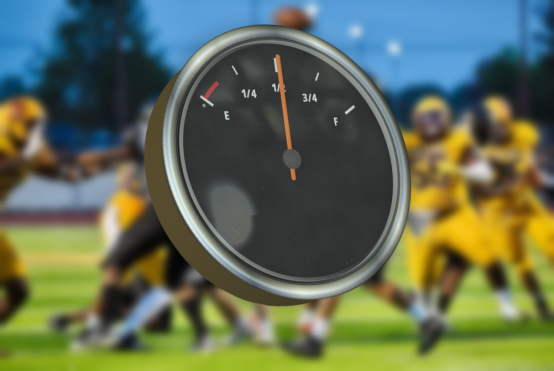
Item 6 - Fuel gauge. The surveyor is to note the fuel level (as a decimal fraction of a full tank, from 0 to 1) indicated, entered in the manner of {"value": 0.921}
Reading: {"value": 0.5}
